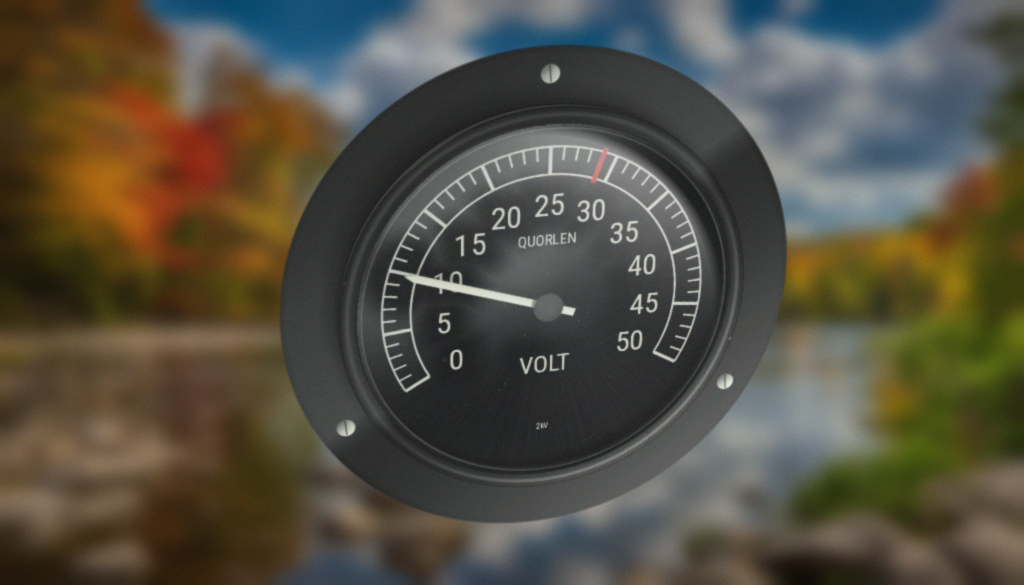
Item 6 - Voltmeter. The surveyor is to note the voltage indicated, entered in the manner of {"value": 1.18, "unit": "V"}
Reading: {"value": 10, "unit": "V"}
